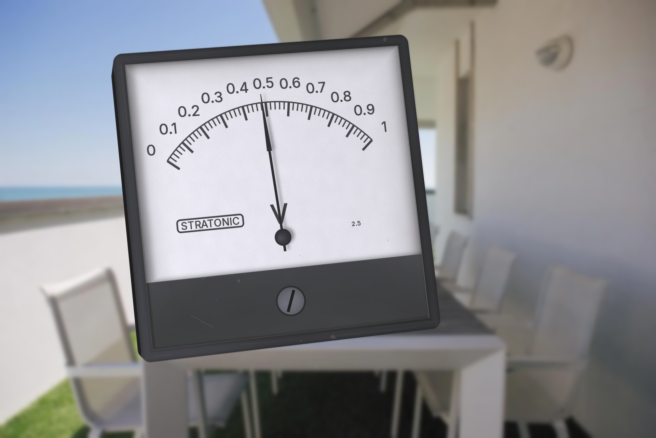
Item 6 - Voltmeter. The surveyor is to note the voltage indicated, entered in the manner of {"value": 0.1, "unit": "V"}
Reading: {"value": 0.48, "unit": "V"}
